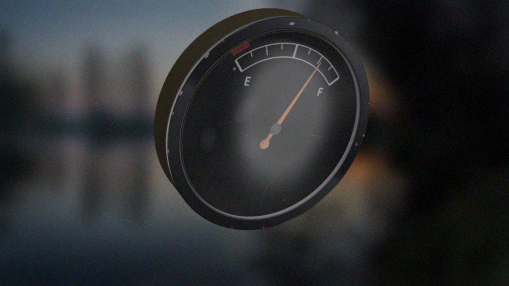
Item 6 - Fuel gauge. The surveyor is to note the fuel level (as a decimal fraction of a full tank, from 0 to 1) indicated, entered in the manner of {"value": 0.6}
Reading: {"value": 0.75}
